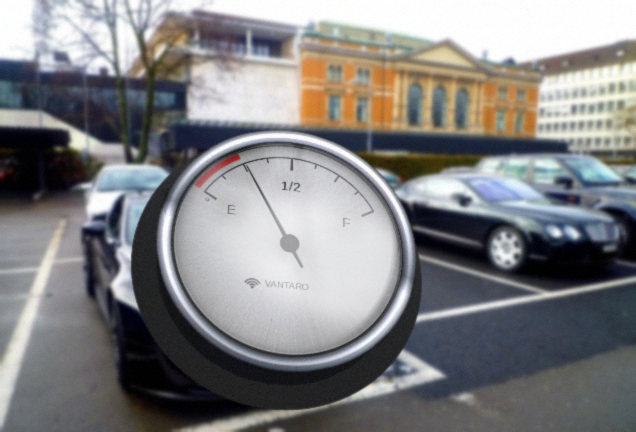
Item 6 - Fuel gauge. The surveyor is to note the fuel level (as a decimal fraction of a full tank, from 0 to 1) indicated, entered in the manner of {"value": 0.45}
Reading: {"value": 0.25}
